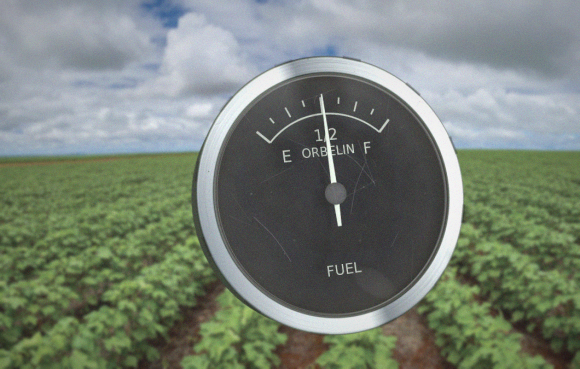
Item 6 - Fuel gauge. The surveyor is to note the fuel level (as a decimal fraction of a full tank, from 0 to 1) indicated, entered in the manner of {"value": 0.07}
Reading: {"value": 0.5}
